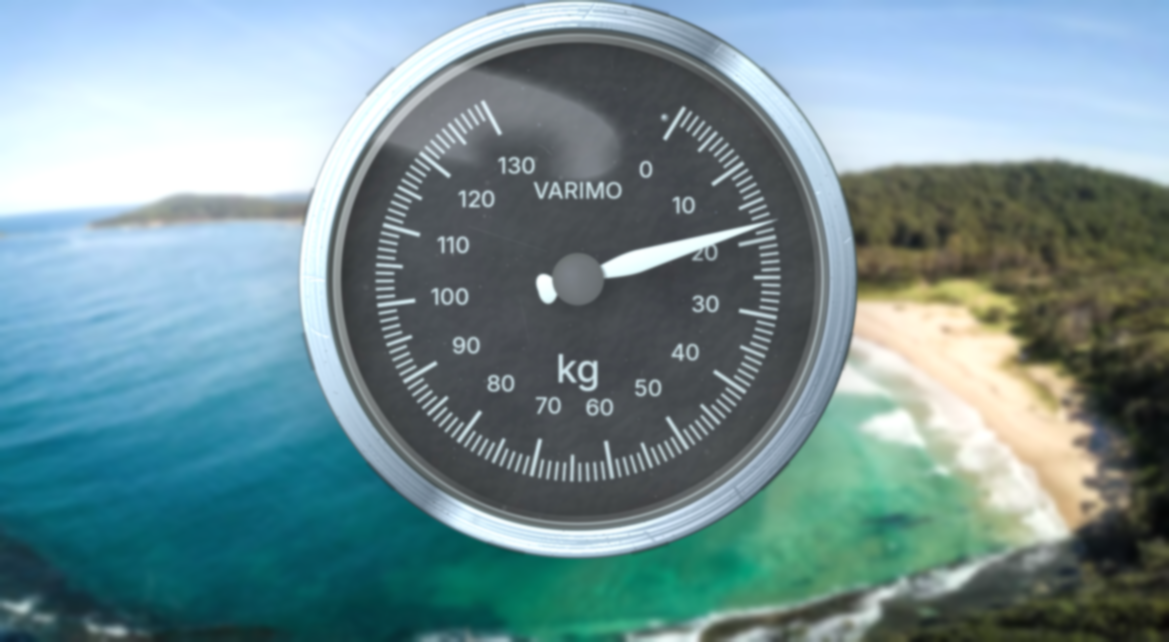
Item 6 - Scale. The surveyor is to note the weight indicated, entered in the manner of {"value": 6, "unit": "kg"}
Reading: {"value": 18, "unit": "kg"}
